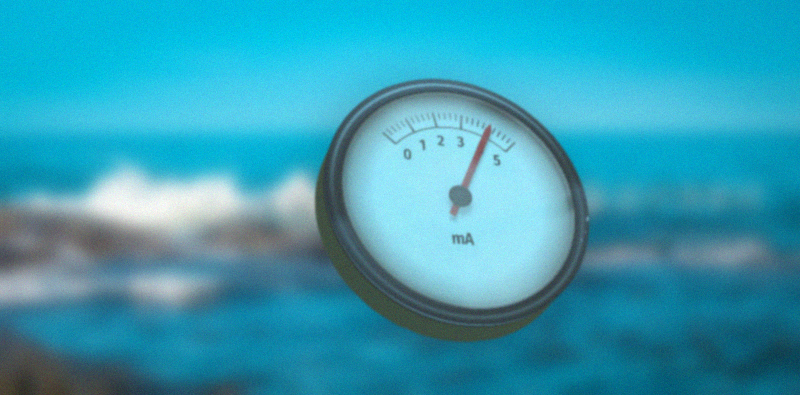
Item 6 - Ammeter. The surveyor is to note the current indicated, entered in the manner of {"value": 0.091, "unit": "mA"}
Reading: {"value": 4, "unit": "mA"}
